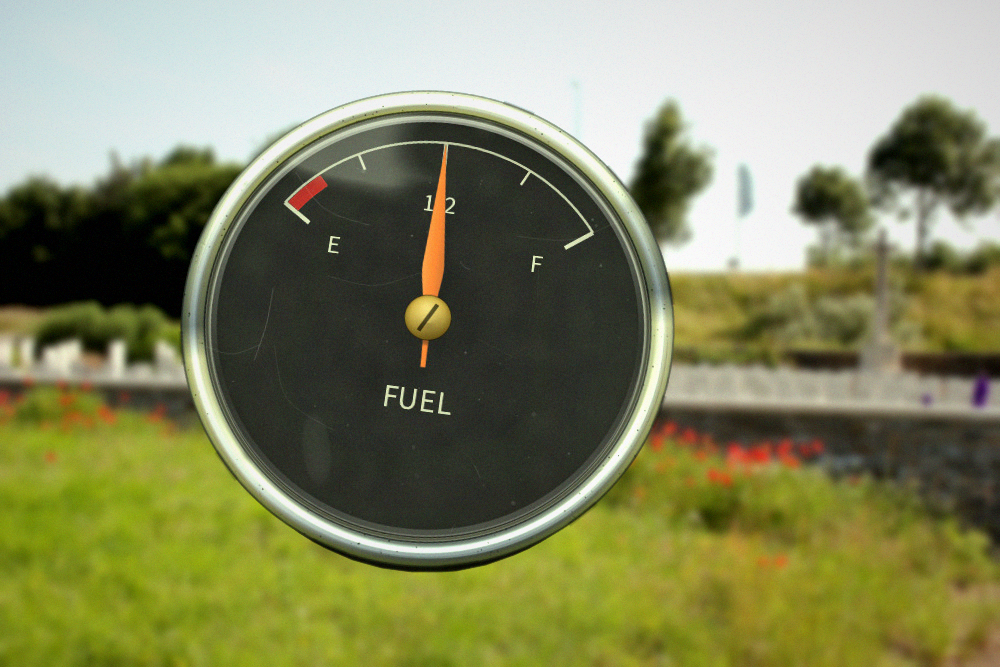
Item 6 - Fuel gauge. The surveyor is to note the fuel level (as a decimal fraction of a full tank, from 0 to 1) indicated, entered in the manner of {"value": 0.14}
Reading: {"value": 0.5}
